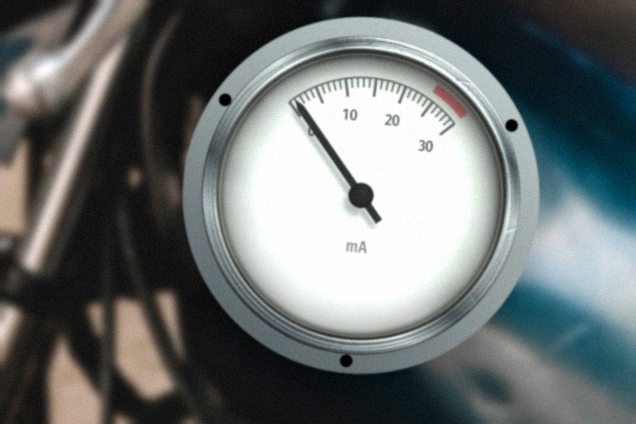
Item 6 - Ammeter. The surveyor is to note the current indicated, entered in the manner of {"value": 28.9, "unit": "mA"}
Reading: {"value": 1, "unit": "mA"}
